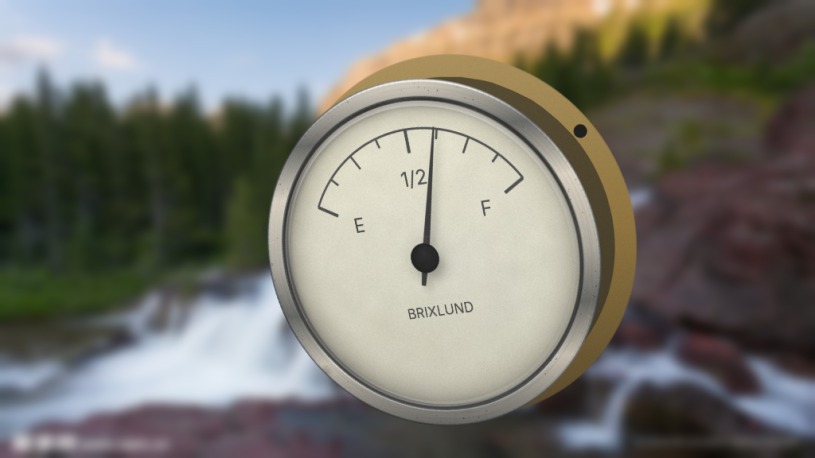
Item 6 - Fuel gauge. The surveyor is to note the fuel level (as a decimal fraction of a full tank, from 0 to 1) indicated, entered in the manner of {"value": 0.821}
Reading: {"value": 0.625}
